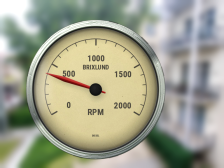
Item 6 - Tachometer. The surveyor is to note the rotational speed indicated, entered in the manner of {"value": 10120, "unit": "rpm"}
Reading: {"value": 400, "unit": "rpm"}
